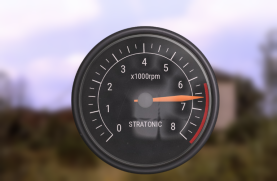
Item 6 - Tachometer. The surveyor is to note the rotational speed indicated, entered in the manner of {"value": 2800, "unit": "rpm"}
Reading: {"value": 6625, "unit": "rpm"}
